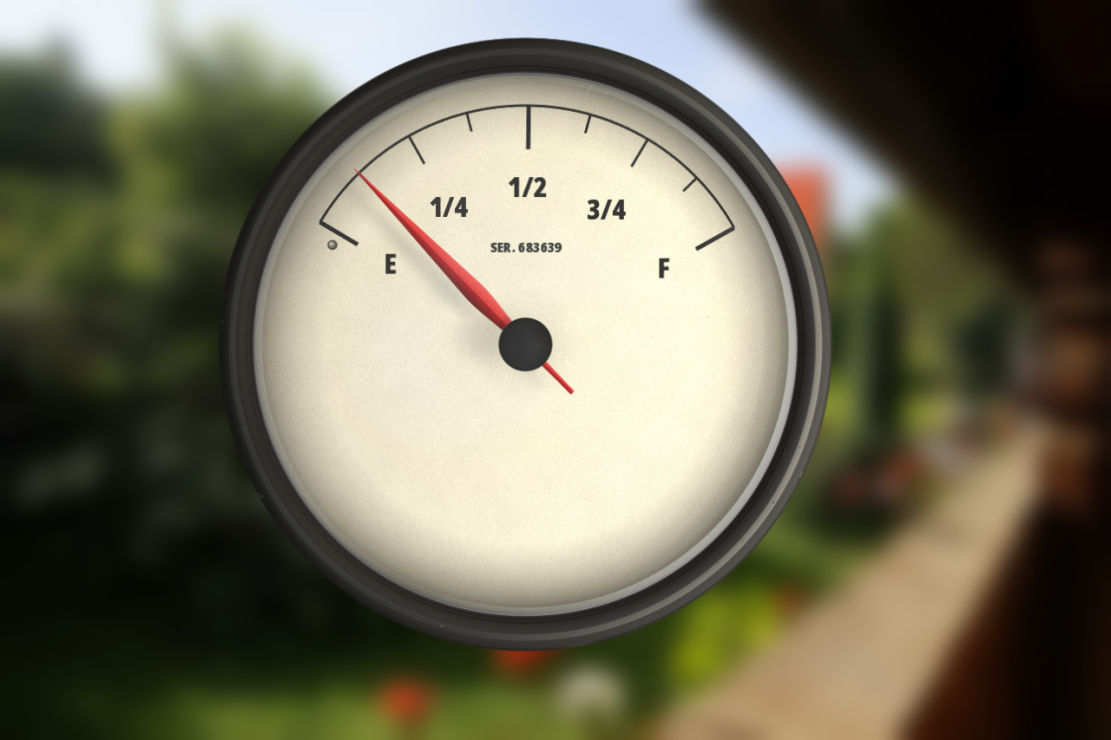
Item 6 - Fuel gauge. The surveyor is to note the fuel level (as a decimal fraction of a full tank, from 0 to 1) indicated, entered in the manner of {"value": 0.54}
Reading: {"value": 0.125}
